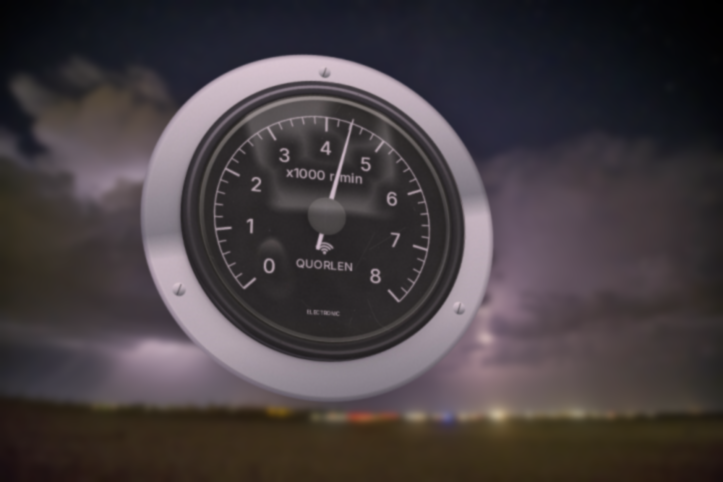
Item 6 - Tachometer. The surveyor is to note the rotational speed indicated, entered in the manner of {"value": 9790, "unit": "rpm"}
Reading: {"value": 4400, "unit": "rpm"}
